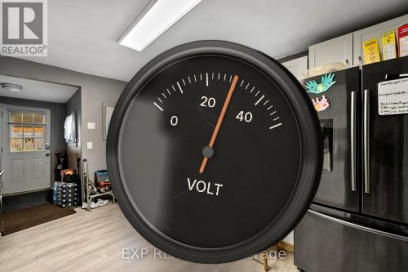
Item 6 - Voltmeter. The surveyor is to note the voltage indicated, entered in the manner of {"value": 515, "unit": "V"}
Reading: {"value": 30, "unit": "V"}
